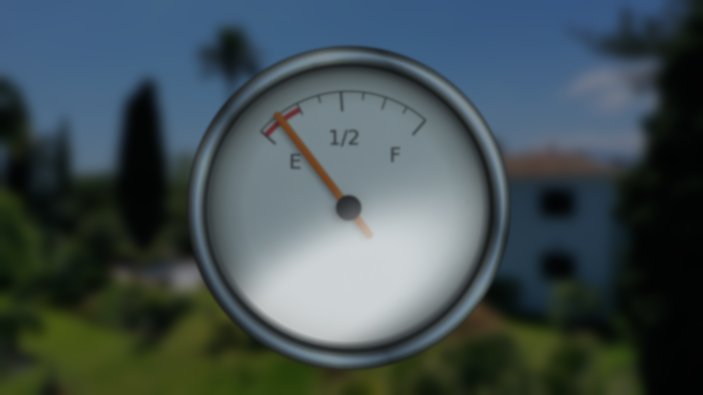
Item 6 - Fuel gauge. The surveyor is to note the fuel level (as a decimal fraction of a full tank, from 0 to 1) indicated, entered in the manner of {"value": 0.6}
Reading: {"value": 0.125}
